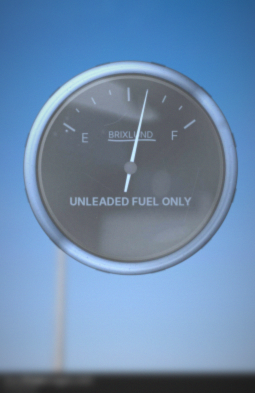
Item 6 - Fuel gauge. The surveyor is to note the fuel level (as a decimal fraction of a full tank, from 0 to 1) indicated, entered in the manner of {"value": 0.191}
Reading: {"value": 0.625}
